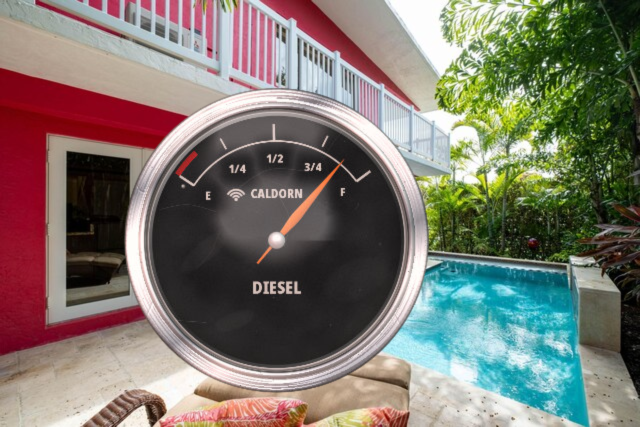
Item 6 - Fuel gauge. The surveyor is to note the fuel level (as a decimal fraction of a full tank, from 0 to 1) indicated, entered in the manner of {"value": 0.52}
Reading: {"value": 0.875}
